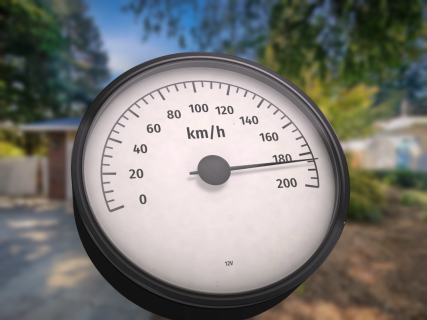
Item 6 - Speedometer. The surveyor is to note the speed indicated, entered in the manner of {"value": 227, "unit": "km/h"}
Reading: {"value": 185, "unit": "km/h"}
